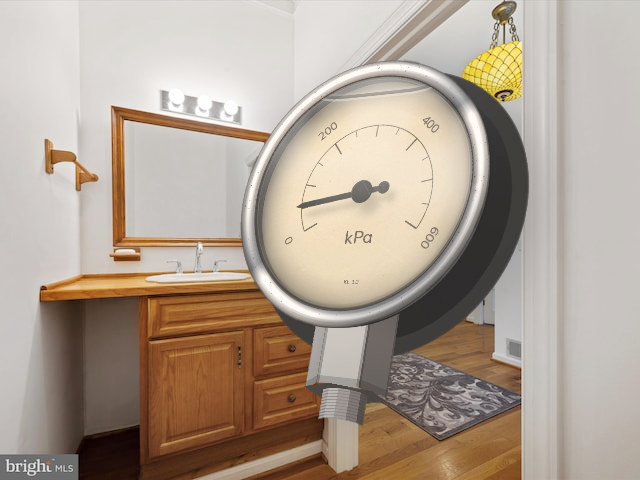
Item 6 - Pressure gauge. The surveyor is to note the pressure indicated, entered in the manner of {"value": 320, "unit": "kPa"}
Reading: {"value": 50, "unit": "kPa"}
